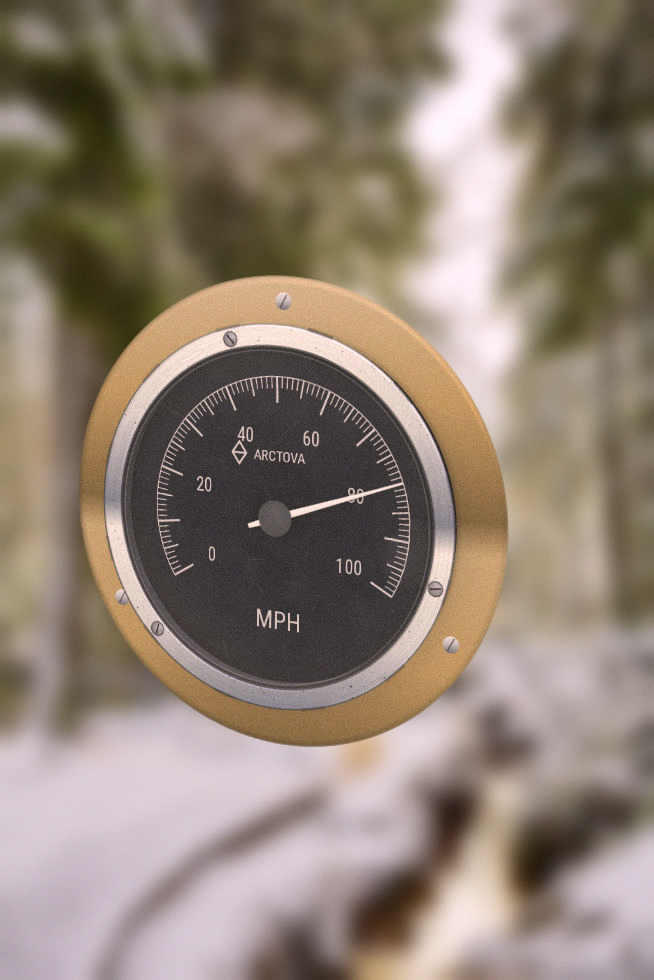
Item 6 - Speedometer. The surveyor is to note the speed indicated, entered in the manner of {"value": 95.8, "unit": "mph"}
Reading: {"value": 80, "unit": "mph"}
